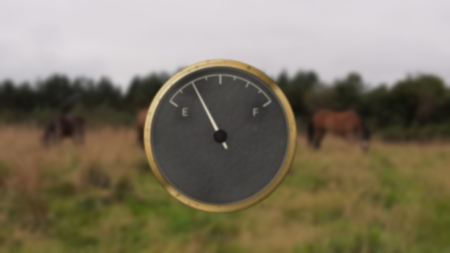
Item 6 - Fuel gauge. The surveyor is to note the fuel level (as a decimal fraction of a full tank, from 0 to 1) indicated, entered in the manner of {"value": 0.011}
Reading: {"value": 0.25}
